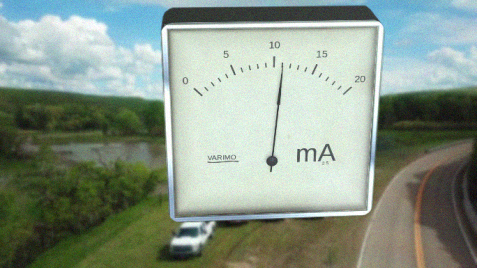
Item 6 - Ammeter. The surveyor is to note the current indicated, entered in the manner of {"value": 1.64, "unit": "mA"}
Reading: {"value": 11, "unit": "mA"}
